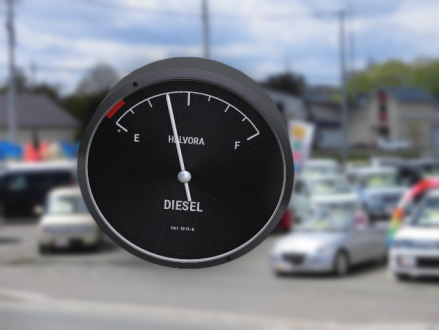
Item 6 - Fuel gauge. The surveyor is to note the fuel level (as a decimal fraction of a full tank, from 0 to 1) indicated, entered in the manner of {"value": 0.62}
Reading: {"value": 0.375}
